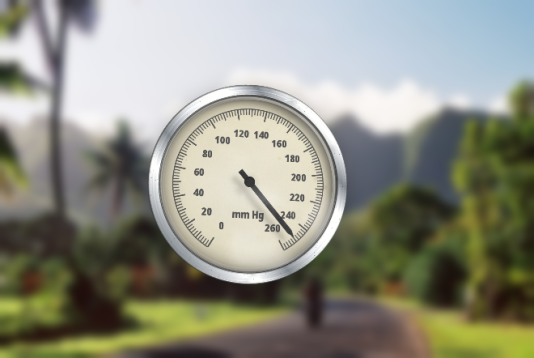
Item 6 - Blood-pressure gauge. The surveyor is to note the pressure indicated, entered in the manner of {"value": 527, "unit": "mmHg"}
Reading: {"value": 250, "unit": "mmHg"}
